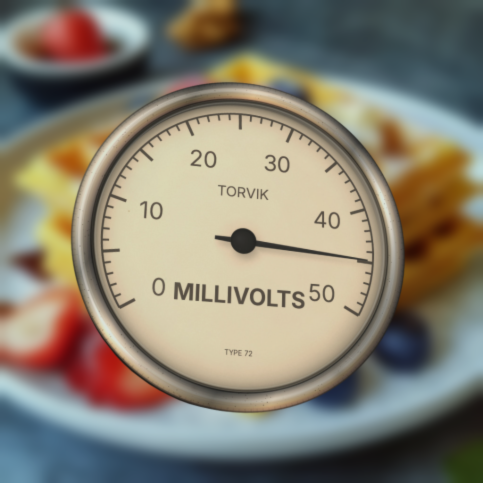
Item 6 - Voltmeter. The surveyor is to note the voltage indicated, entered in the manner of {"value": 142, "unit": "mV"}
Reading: {"value": 45, "unit": "mV"}
